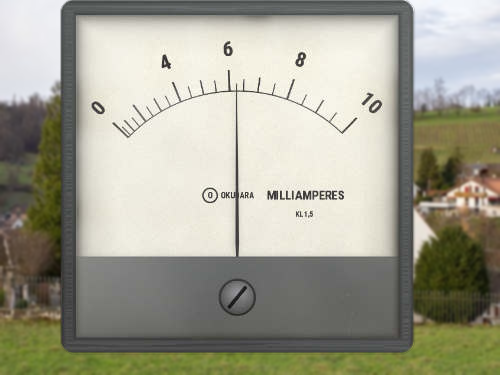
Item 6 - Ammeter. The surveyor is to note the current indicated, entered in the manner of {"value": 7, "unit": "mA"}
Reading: {"value": 6.25, "unit": "mA"}
